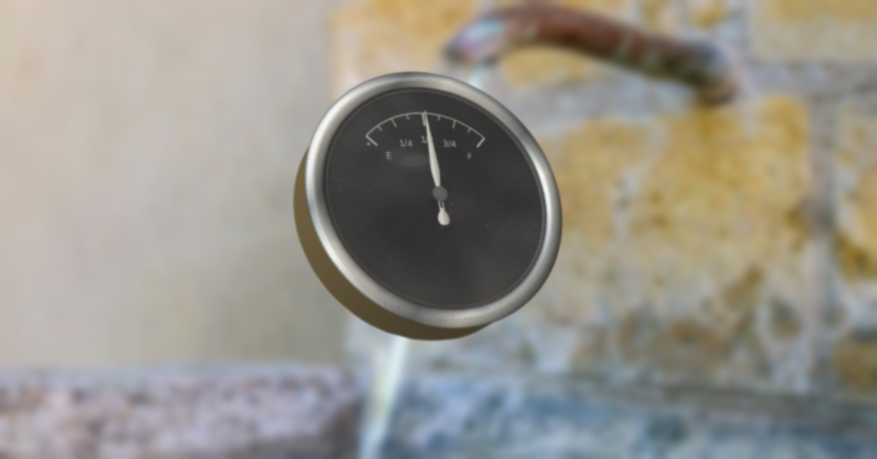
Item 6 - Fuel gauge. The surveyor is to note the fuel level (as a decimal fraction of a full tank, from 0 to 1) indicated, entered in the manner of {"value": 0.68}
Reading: {"value": 0.5}
